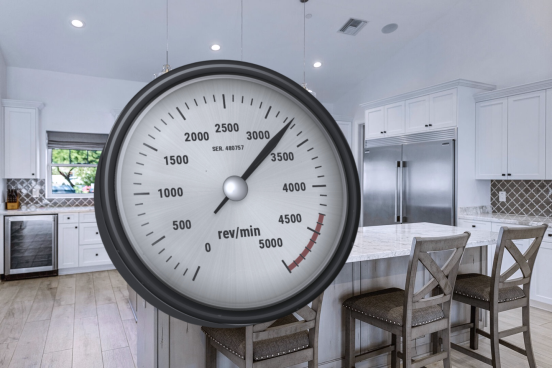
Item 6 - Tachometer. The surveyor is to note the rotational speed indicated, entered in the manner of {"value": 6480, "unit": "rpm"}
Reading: {"value": 3250, "unit": "rpm"}
